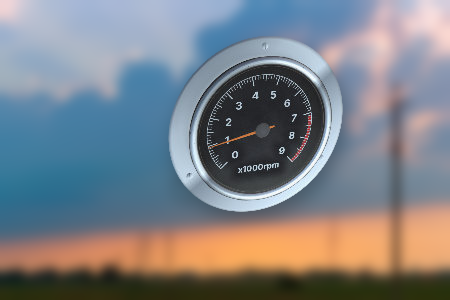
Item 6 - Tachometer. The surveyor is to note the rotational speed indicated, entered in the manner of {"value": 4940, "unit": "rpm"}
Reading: {"value": 1000, "unit": "rpm"}
